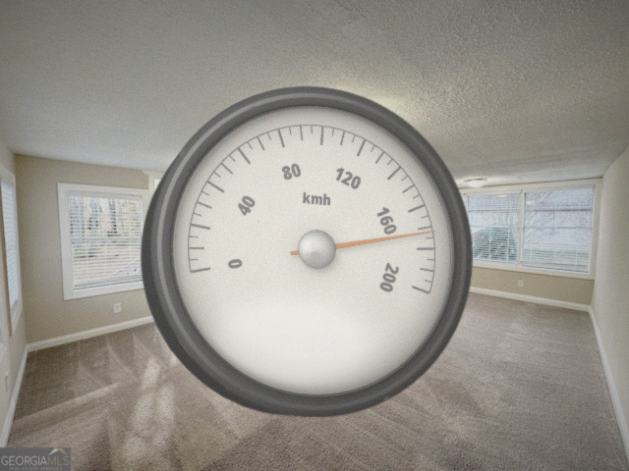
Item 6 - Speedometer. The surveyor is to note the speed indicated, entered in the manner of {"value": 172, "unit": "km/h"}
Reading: {"value": 172.5, "unit": "km/h"}
